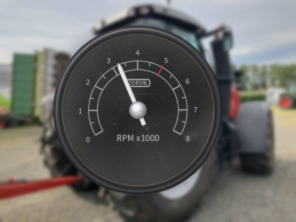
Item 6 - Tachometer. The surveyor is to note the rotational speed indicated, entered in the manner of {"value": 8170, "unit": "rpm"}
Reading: {"value": 3250, "unit": "rpm"}
